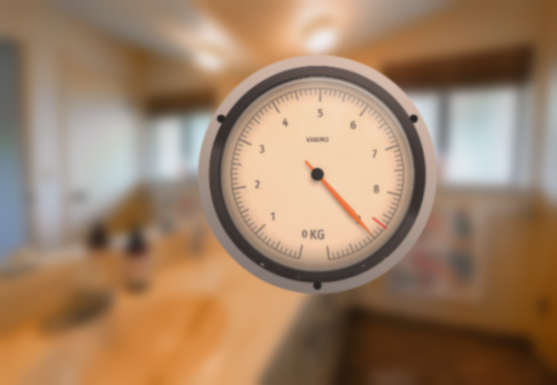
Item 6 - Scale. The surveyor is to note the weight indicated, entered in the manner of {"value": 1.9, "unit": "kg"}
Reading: {"value": 9, "unit": "kg"}
